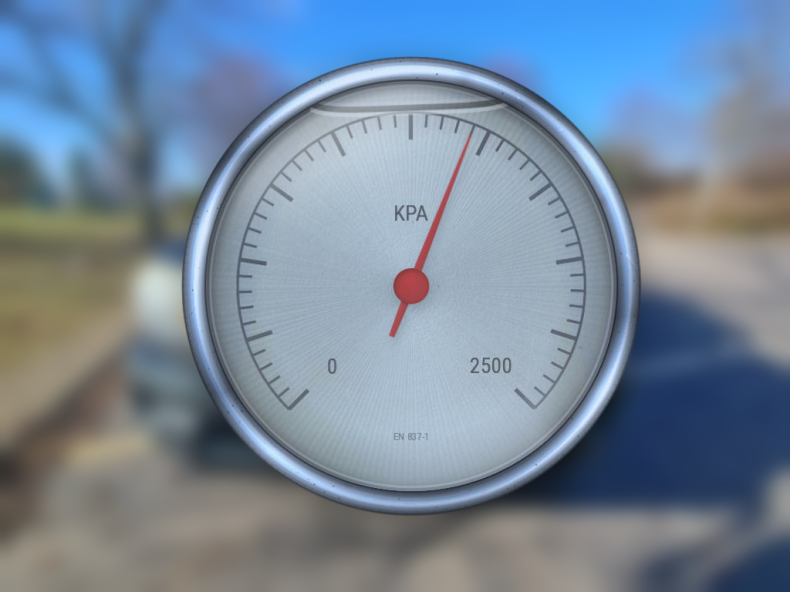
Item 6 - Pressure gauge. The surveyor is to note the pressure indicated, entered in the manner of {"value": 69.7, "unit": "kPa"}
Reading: {"value": 1450, "unit": "kPa"}
